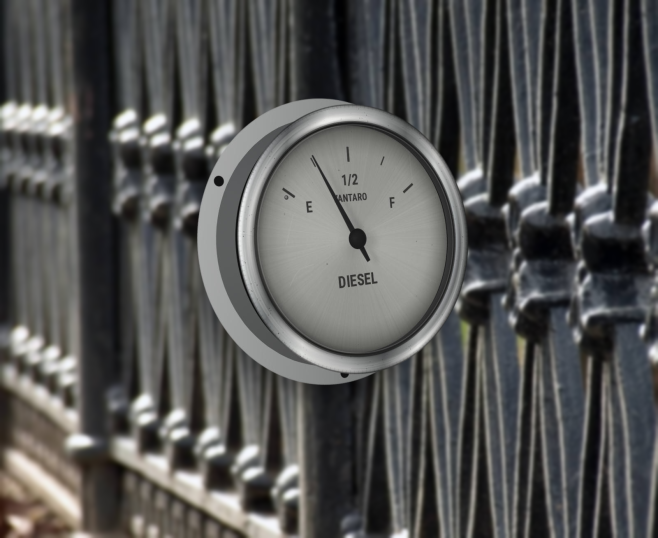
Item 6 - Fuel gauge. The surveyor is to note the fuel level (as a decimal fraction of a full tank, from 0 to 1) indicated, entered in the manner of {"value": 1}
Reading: {"value": 0.25}
